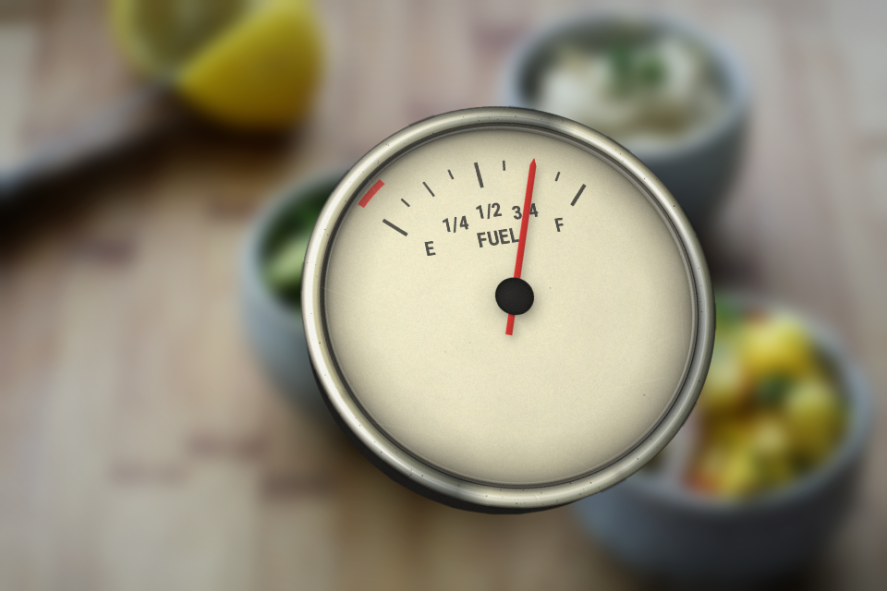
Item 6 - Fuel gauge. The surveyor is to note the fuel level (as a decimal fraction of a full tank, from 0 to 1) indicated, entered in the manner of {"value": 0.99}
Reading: {"value": 0.75}
